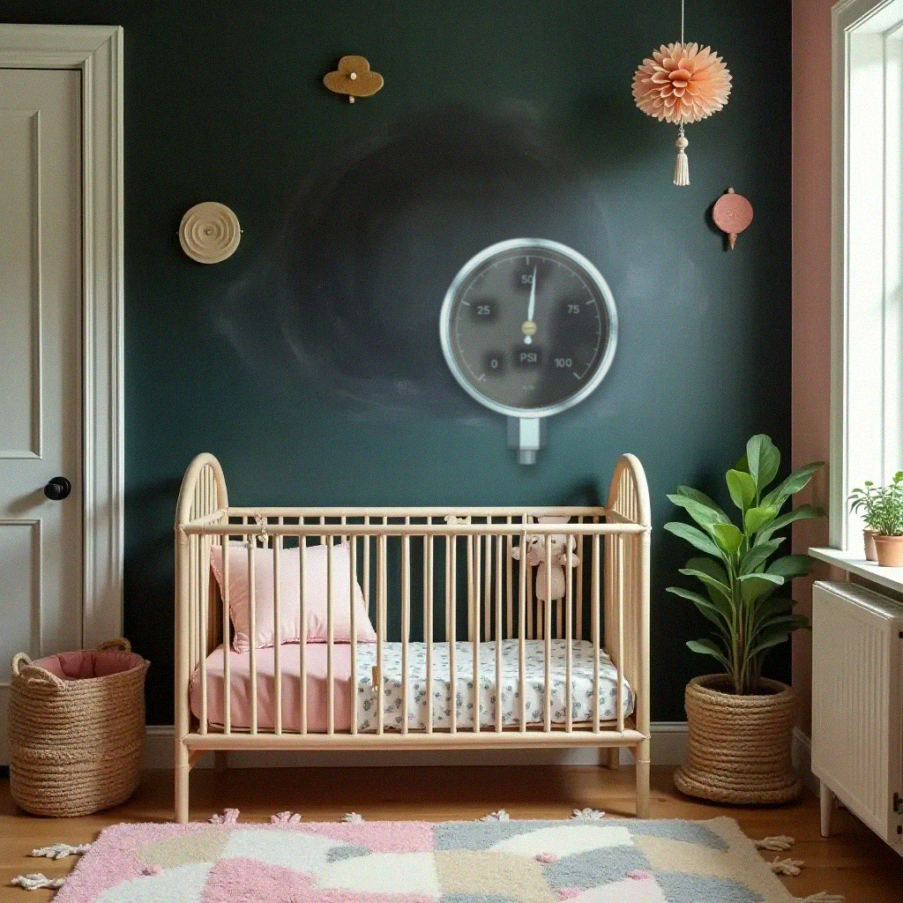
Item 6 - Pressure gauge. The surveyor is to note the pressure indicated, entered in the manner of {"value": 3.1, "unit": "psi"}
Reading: {"value": 52.5, "unit": "psi"}
